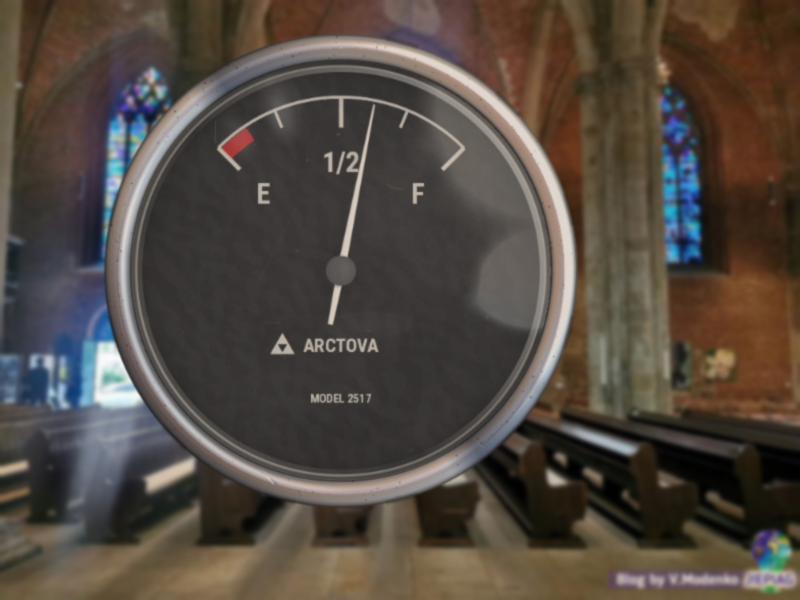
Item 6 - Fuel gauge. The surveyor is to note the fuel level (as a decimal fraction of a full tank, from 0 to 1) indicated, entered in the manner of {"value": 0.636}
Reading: {"value": 0.625}
